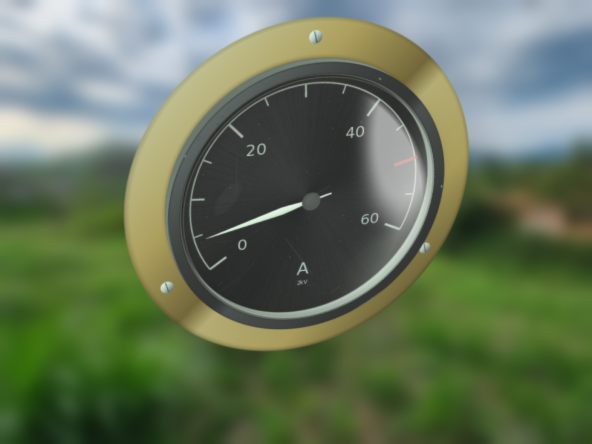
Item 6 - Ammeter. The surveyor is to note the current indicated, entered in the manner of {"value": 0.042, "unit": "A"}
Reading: {"value": 5, "unit": "A"}
